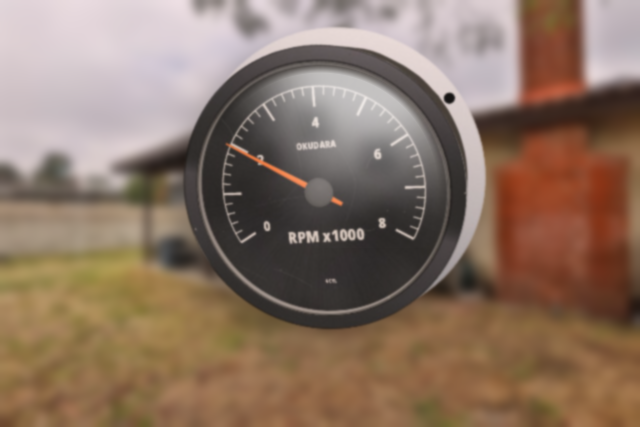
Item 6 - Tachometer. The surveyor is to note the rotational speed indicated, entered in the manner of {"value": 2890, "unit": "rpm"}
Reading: {"value": 2000, "unit": "rpm"}
